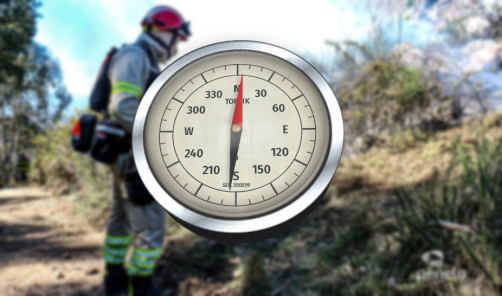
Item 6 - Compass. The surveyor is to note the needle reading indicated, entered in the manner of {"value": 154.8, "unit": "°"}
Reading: {"value": 5, "unit": "°"}
